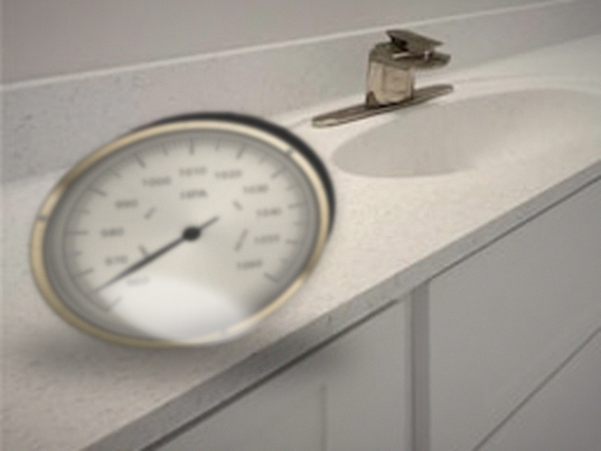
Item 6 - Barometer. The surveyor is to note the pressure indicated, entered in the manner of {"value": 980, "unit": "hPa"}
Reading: {"value": 965, "unit": "hPa"}
